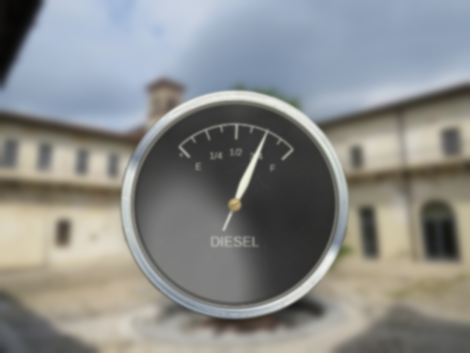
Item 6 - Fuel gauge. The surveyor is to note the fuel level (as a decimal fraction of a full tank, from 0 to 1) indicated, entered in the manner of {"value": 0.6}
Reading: {"value": 0.75}
